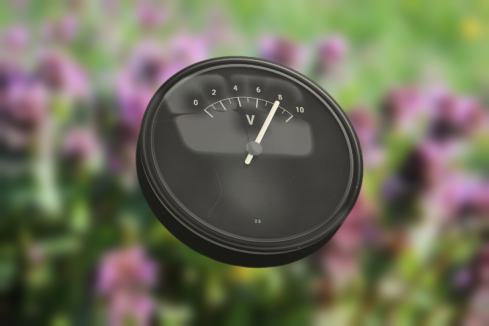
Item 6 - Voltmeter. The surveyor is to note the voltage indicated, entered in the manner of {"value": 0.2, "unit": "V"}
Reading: {"value": 8, "unit": "V"}
